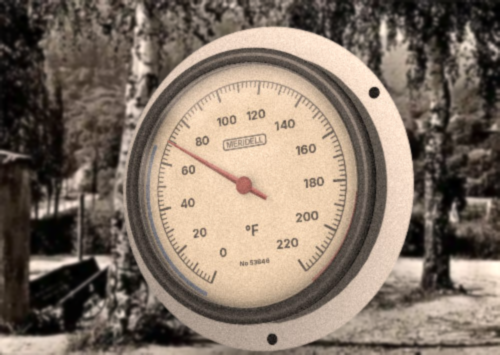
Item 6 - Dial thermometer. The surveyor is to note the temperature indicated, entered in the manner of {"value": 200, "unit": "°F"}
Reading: {"value": 70, "unit": "°F"}
